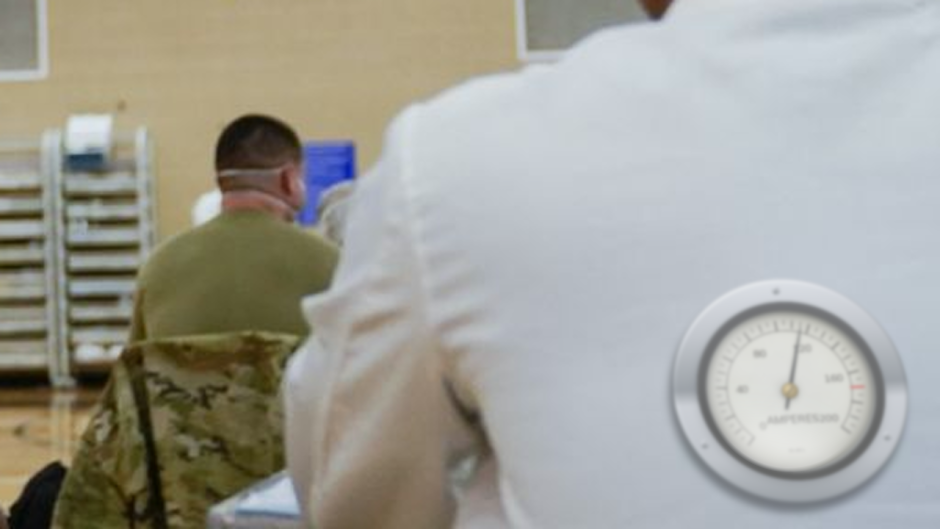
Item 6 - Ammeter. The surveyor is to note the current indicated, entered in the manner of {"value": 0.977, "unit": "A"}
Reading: {"value": 115, "unit": "A"}
